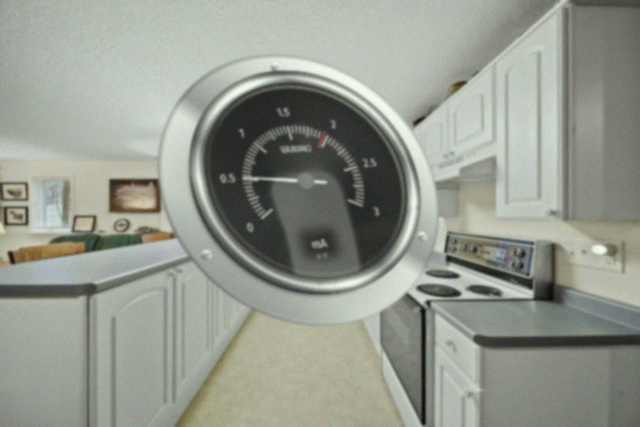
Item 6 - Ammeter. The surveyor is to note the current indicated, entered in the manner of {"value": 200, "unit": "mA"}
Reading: {"value": 0.5, "unit": "mA"}
